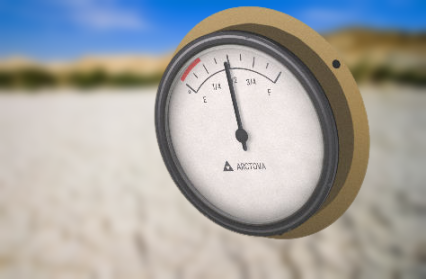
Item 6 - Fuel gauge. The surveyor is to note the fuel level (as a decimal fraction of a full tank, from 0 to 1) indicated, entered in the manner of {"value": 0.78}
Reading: {"value": 0.5}
